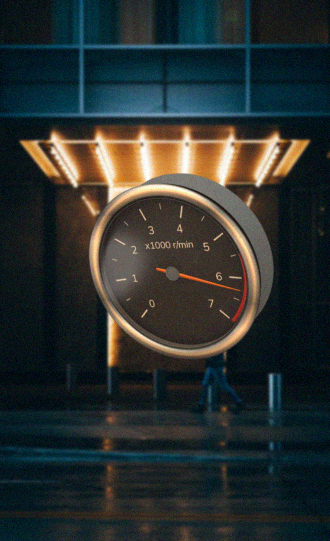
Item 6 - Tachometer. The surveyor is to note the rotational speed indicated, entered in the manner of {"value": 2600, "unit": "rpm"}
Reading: {"value": 6250, "unit": "rpm"}
